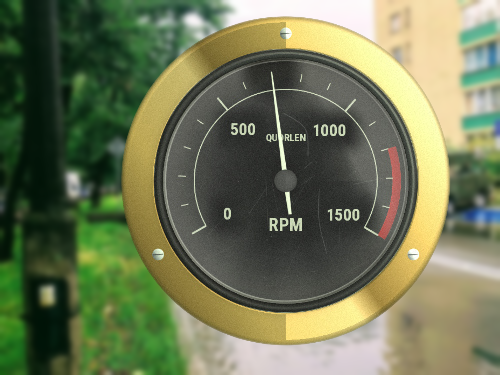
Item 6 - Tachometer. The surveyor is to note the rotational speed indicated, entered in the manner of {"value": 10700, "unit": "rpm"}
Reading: {"value": 700, "unit": "rpm"}
